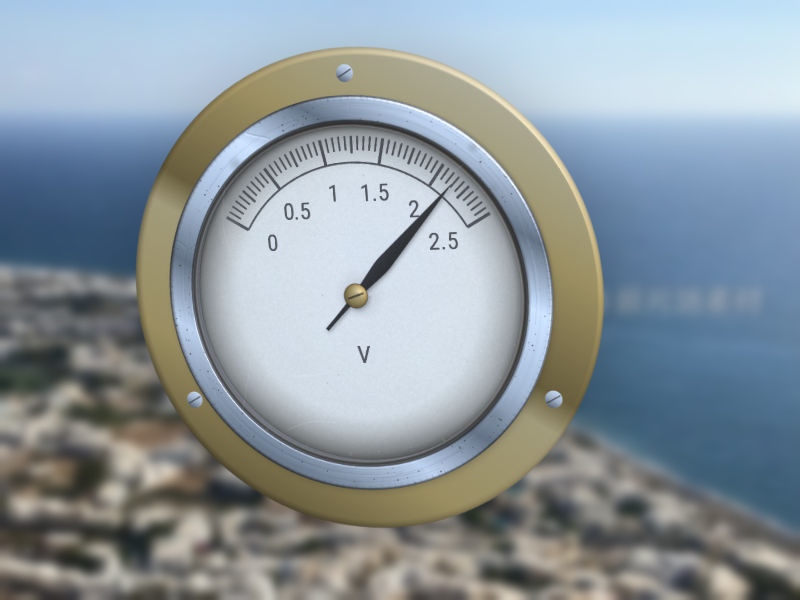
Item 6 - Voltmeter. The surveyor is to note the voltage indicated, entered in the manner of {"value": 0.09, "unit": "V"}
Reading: {"value": 2.15, "unit": "V"}
